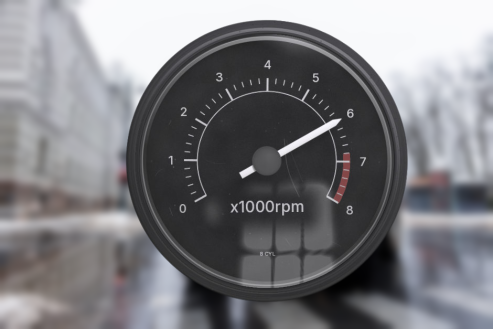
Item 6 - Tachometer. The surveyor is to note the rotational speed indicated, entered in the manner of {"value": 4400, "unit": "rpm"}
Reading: {"value": 6000, "unit": "rpm"}
